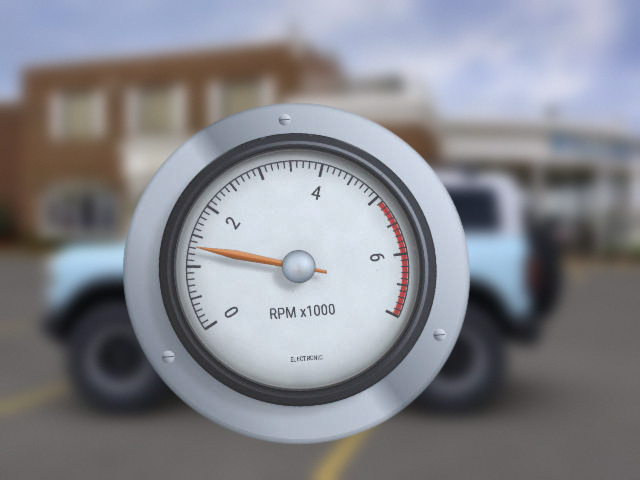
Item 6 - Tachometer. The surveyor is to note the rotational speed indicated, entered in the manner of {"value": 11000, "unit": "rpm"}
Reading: {"value": 1300, "unit": "rpm"}
